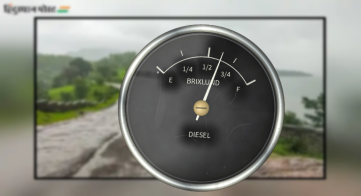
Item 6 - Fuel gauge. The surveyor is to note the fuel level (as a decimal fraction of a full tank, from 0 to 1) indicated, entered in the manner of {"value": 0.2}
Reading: {"value": 0.625}
